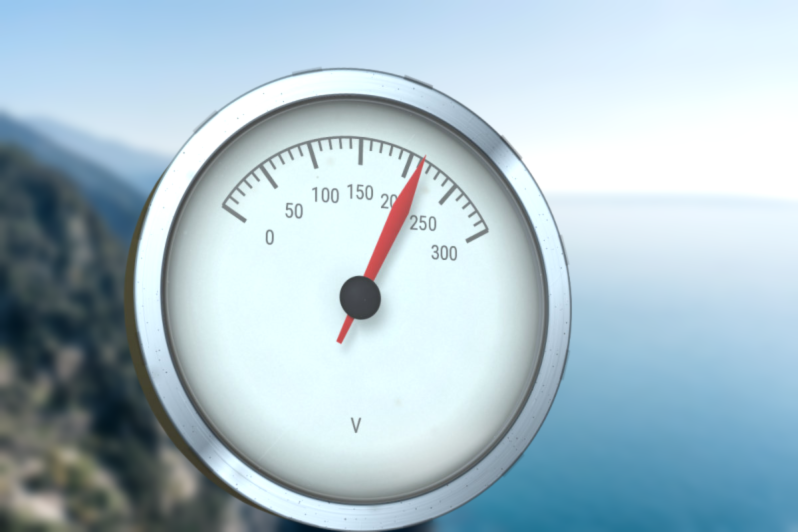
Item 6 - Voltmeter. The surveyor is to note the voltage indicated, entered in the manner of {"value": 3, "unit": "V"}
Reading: {"value": 210, "unit": "V"}
